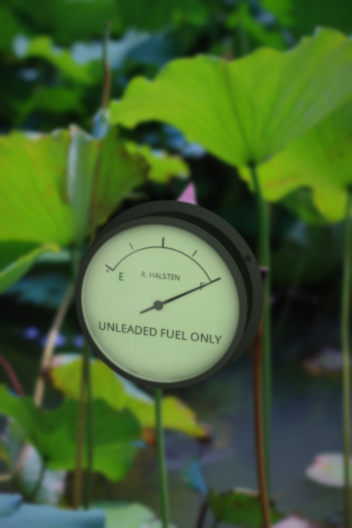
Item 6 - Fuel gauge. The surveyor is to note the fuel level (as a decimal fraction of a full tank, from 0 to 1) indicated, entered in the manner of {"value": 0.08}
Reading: {"value": 1}
